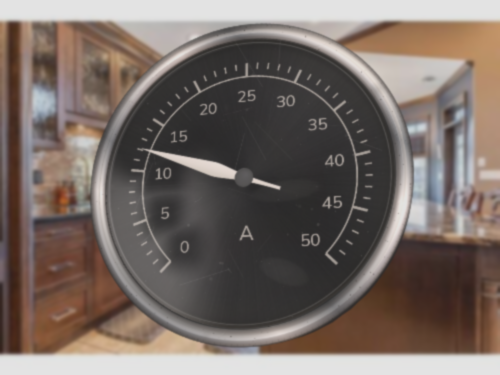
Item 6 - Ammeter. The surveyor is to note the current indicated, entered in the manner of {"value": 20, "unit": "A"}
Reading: {"value": 12, "unit": "A"}
